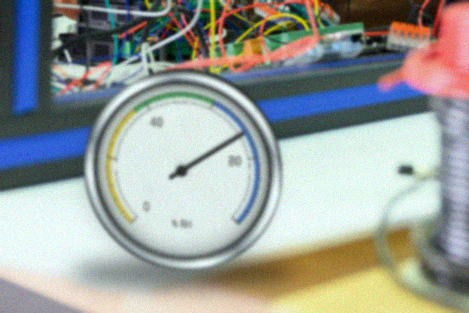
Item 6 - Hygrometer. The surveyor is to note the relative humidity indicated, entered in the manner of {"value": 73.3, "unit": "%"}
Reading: {"value": 72, "unit": "%"}
